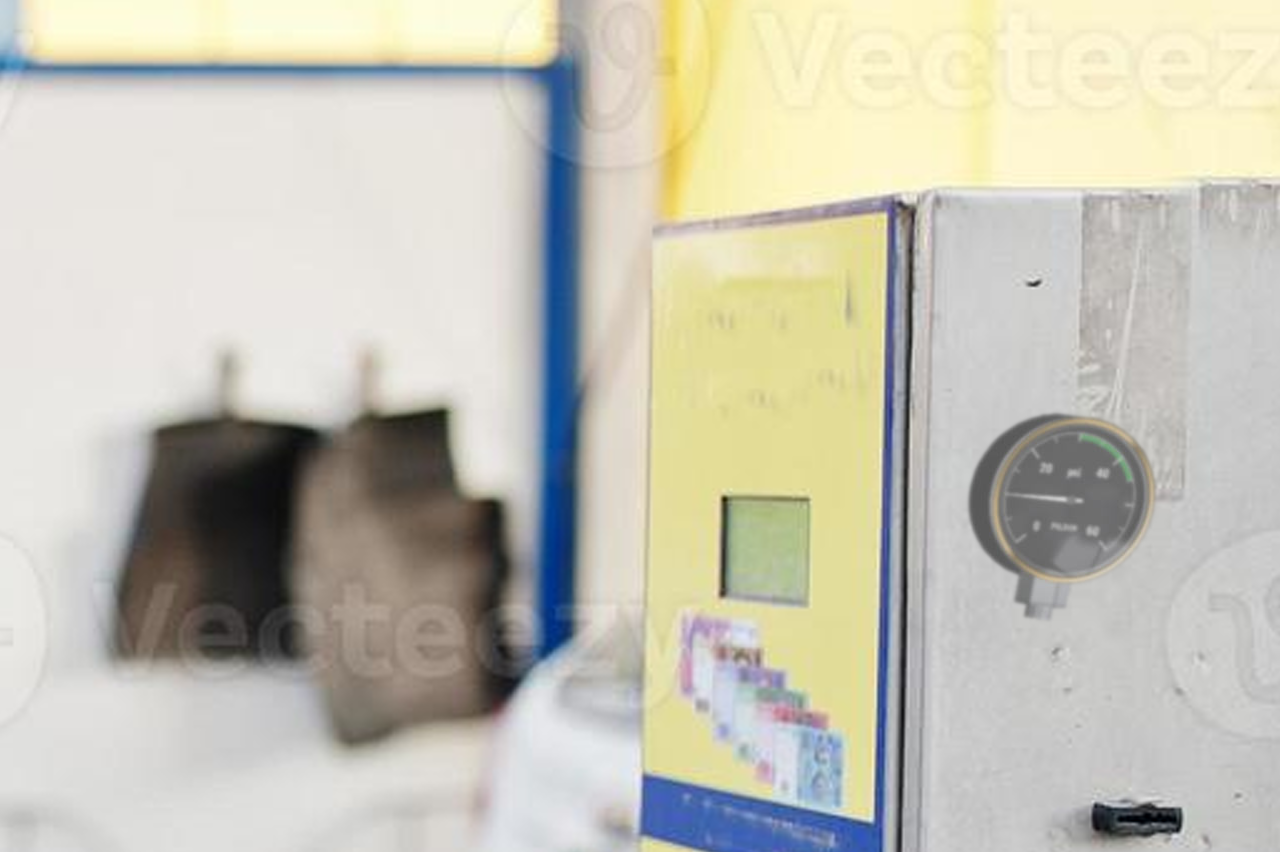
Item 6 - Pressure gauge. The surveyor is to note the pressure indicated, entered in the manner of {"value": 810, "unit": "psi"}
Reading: {"value": 10, "unit": "psi"}
